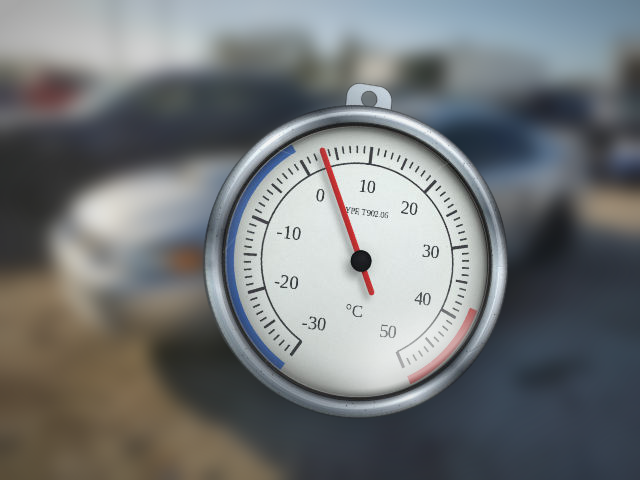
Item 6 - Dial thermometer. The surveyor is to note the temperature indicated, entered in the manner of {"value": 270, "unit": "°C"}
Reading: {"value": 3, "unit": "°C"}
